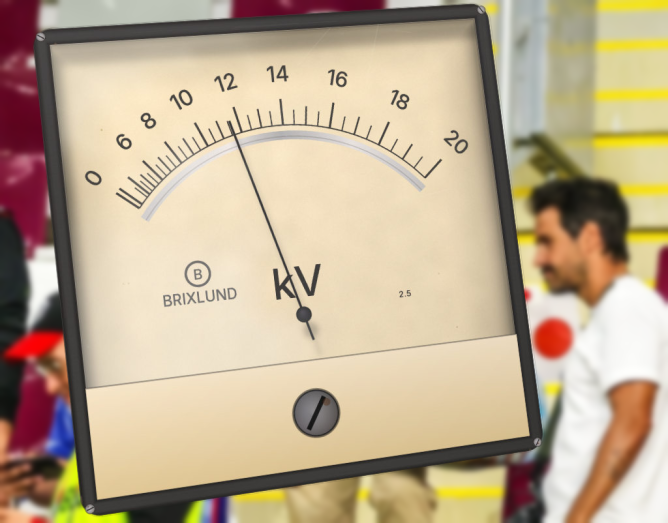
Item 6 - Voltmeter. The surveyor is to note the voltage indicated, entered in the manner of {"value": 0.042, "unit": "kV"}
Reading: {"value": 11.5, "unit": "kV"}
